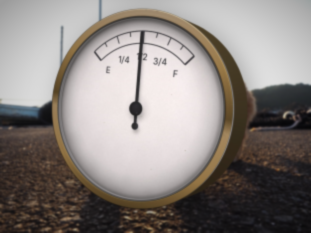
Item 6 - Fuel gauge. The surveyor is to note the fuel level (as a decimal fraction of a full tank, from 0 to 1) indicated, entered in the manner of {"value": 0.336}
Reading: {"value": 0.5}
